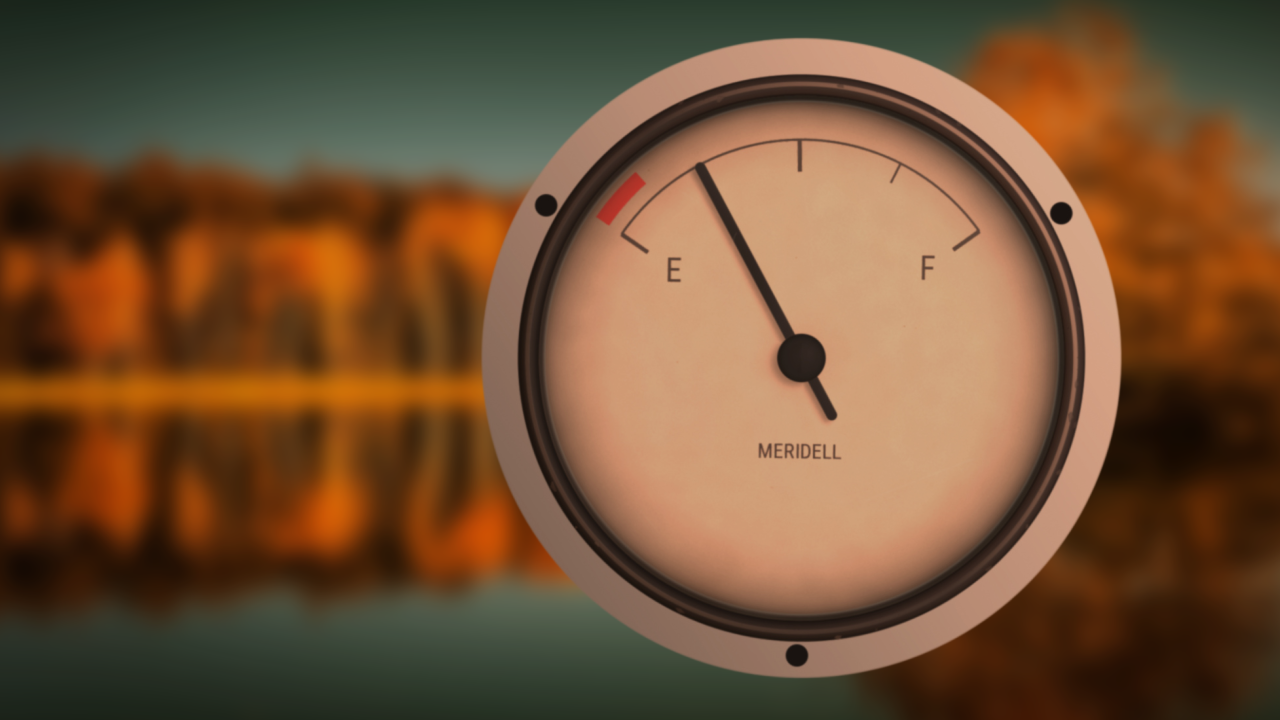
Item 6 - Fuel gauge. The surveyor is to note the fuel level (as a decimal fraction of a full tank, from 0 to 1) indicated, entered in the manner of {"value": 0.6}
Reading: {"value": 0.25}
